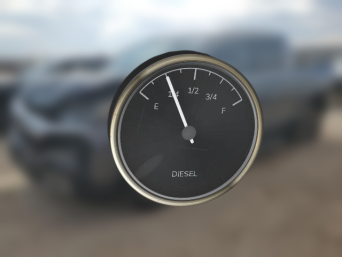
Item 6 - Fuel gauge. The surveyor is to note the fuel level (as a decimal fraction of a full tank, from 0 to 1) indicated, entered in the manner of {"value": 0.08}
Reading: {"value": 0.25}
